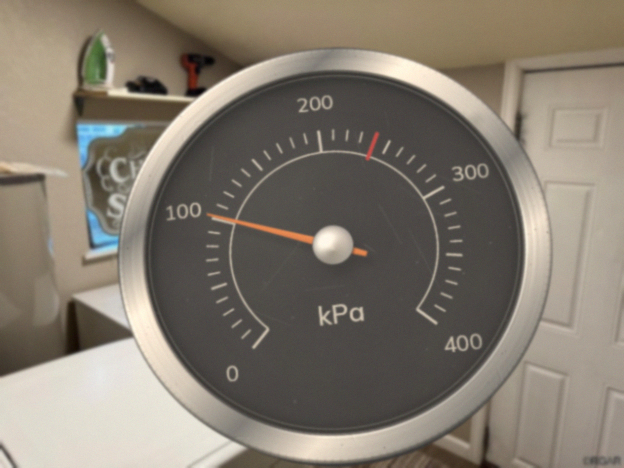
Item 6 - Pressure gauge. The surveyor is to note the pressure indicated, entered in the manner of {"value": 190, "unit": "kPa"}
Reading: {"value": 100, "unit": "kPa"}
